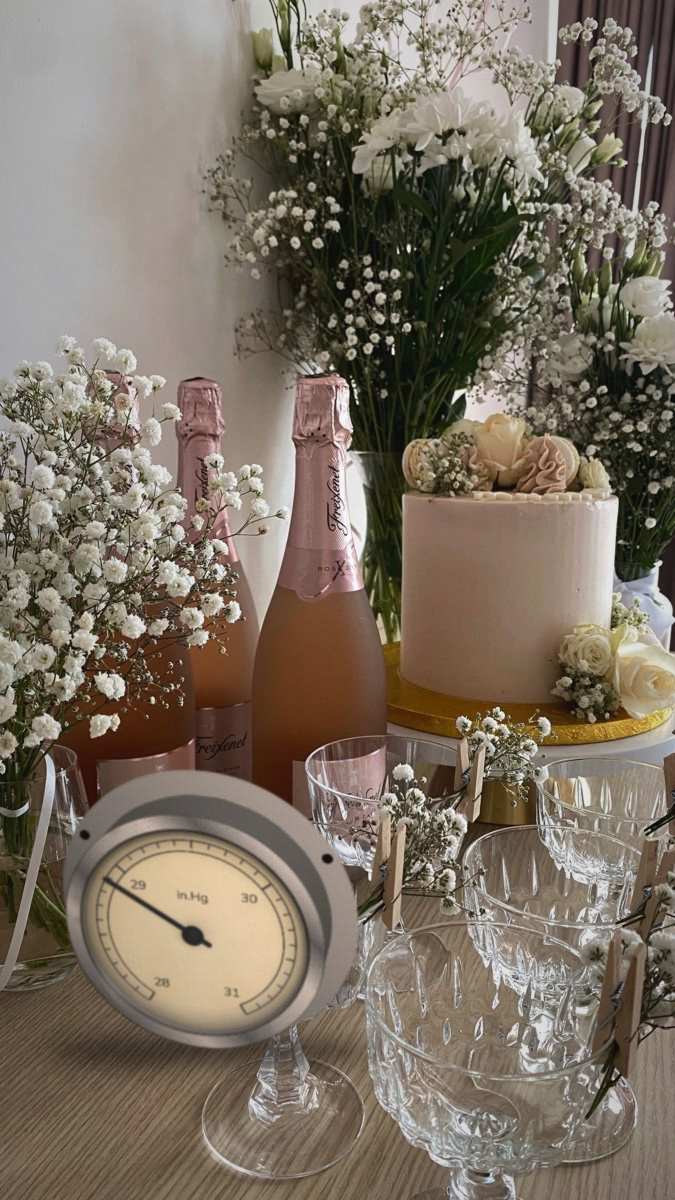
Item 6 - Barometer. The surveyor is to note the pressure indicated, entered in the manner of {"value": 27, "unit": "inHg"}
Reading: {"value": 28.9, "unit": "inHg"}
